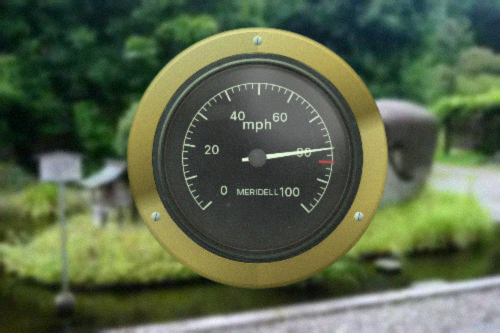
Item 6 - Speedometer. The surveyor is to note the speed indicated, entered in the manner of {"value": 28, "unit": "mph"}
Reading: {"value": 80, "unit": "mph"}
